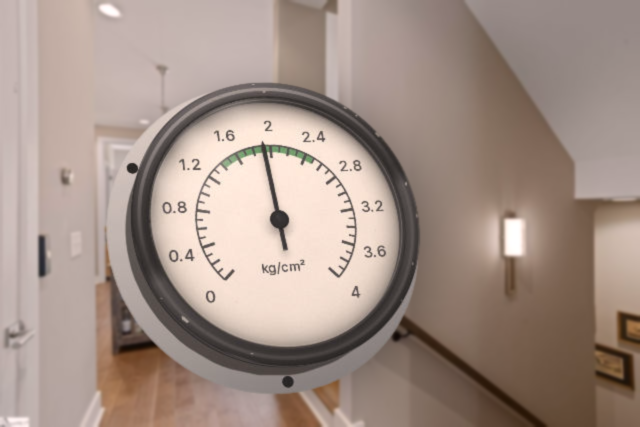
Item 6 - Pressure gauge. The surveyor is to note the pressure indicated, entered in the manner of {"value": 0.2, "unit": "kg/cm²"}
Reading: {"value": 1.9, "unit": "kg/cm²"}
